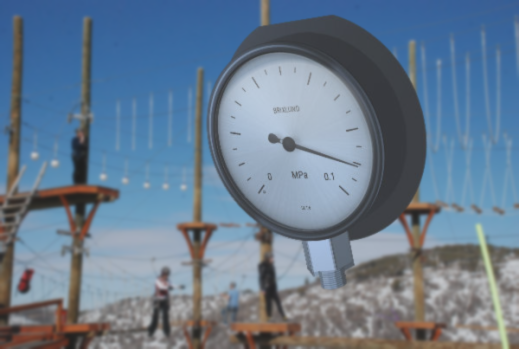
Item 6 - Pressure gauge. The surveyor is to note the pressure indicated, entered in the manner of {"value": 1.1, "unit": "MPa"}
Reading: {"value": 0.09, "unit": "MPa"}
